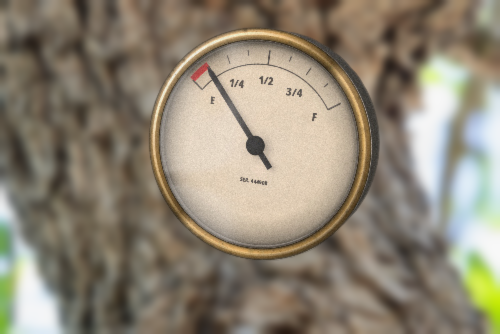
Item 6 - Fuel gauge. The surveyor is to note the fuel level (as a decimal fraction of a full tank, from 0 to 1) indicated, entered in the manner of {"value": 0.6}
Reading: {"value": 0.125}
